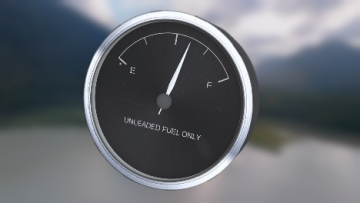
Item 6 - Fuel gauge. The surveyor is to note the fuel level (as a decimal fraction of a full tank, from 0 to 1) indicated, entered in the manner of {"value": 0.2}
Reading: {"value": 0.625}
